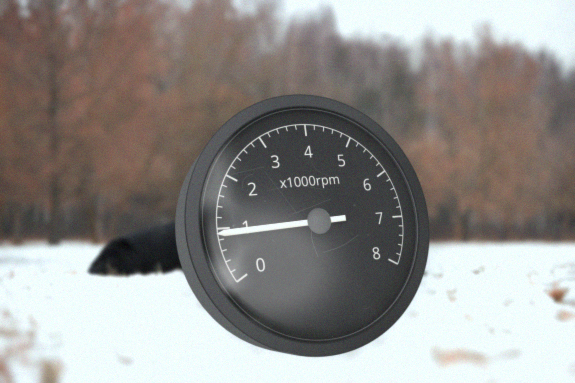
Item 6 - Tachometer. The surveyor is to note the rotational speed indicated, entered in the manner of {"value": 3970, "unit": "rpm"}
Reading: {"value": 900, "unit": "rpm"}
